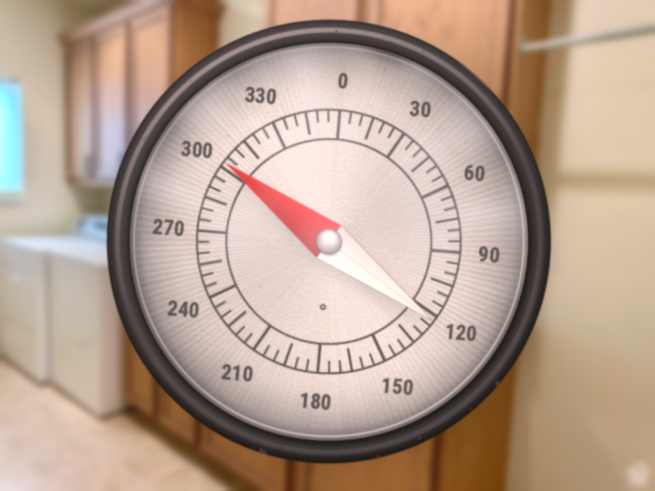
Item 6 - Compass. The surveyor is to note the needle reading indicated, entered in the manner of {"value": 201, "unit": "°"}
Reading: {"value": 302.5, "unit": "°"}
